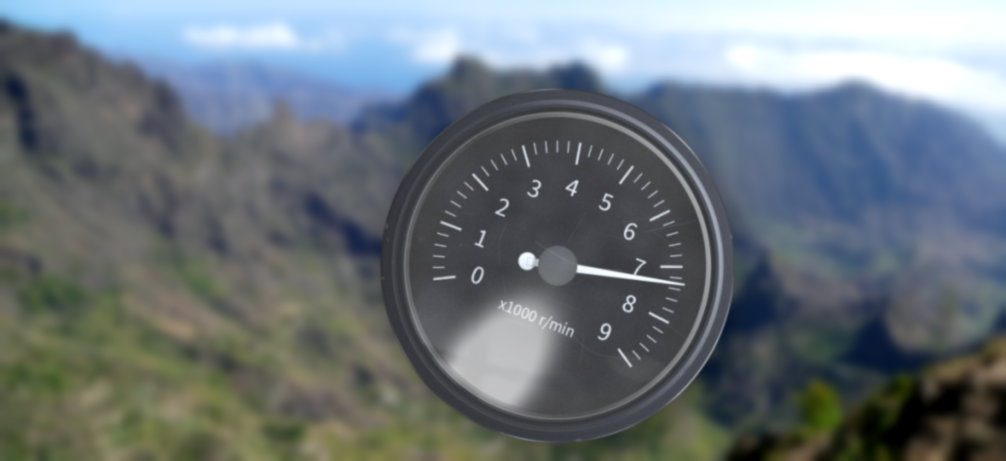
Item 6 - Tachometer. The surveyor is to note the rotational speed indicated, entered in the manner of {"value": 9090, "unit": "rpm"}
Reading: {"value": 7300, "unit": "rpm"}
